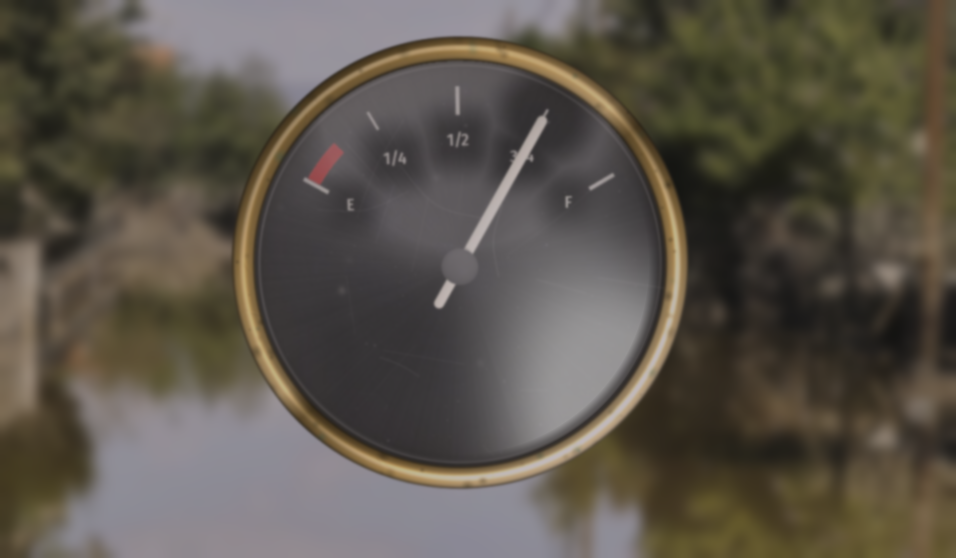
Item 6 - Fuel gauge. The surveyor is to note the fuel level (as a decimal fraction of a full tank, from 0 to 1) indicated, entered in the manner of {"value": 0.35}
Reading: {"value": 0.75}
